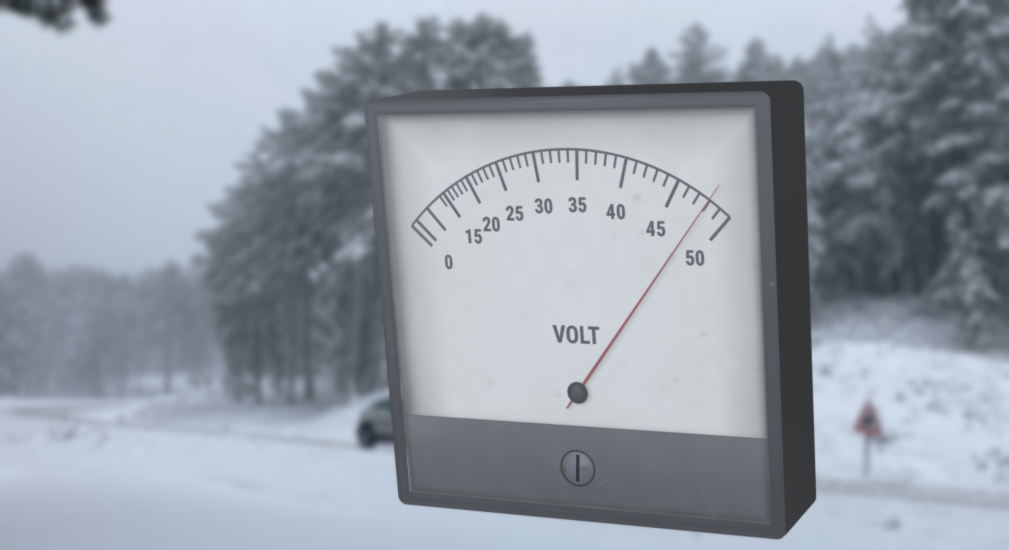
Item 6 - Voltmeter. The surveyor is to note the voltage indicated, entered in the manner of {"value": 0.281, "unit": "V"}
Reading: {"value": 48, "unit": "V"}
